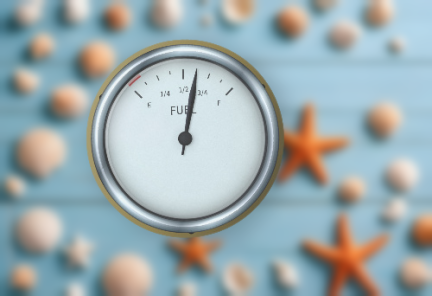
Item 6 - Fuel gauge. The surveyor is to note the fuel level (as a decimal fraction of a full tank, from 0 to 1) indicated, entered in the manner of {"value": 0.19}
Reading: {"value": 0.625}
